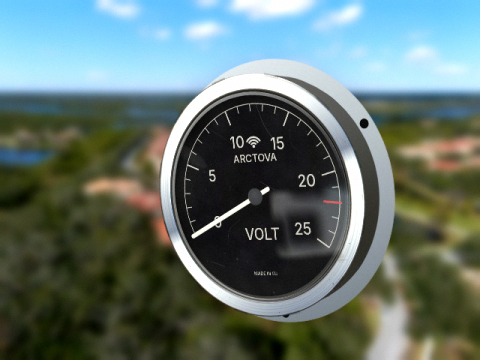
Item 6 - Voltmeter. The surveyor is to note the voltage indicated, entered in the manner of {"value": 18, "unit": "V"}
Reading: {"value": 0, "unit": "V"}
